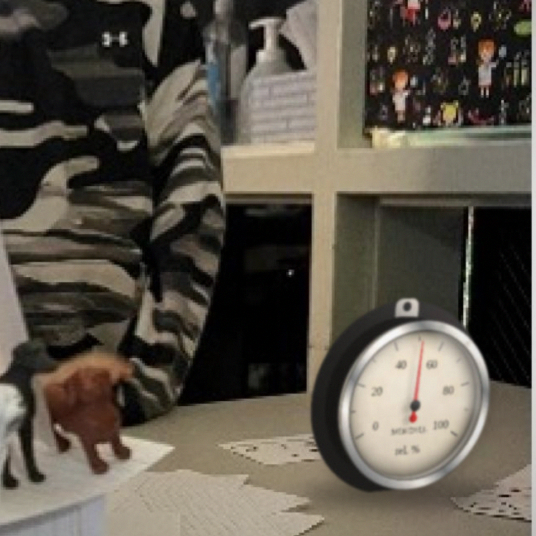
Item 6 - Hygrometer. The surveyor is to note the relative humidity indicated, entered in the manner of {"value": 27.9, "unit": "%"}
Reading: {"value": 50, "unit": "%"}
